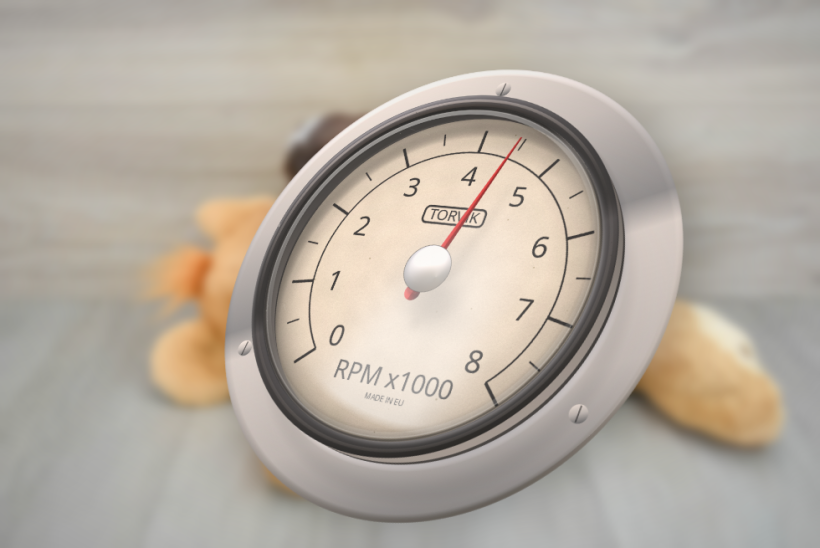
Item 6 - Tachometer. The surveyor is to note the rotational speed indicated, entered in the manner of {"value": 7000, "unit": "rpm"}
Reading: {"value": 4500, "unit": "rpm"}
